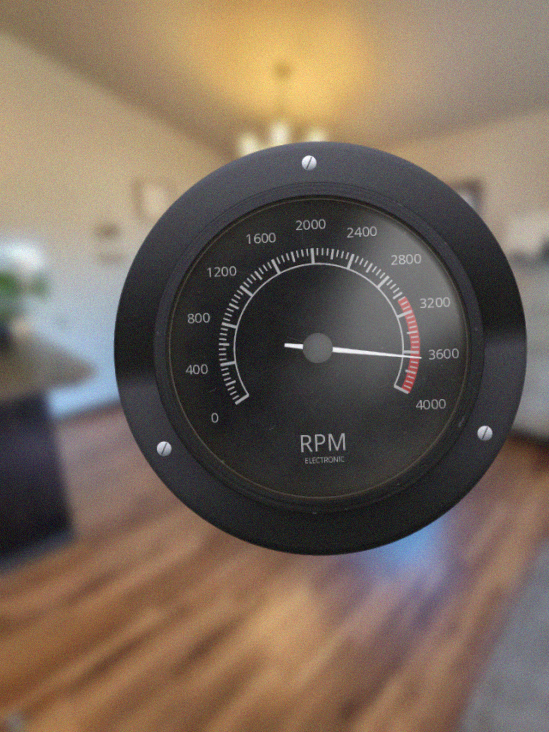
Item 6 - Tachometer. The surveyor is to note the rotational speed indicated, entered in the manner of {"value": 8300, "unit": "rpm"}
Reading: {"value": 3650, "unit": "rpm"}
